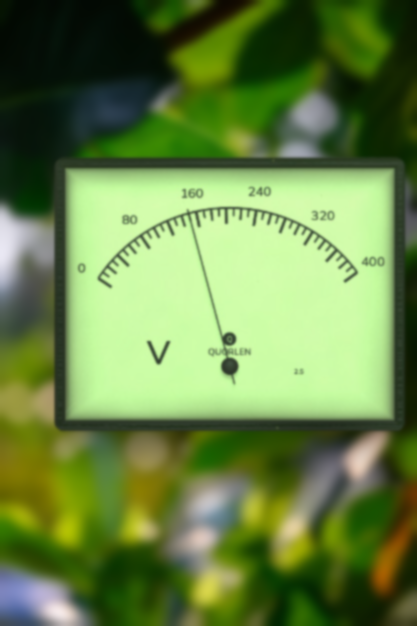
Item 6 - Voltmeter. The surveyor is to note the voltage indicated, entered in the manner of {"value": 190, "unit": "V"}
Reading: {"value": 150, "unit": "V"}
